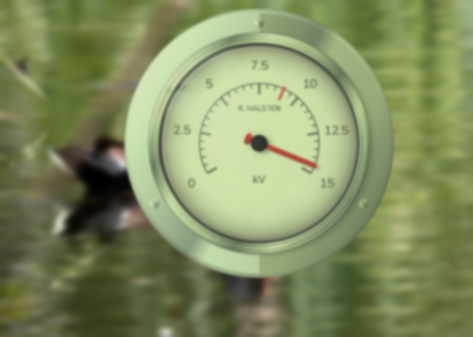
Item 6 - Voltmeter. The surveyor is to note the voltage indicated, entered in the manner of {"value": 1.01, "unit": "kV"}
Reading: {"value": 14.5, "unit": "kV"}
